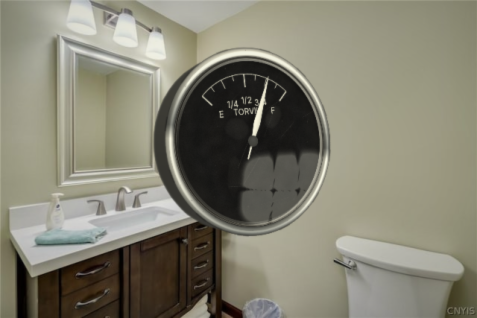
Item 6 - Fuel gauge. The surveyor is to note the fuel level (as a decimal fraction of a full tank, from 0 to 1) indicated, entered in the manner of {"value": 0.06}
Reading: {"value": 0.75}
